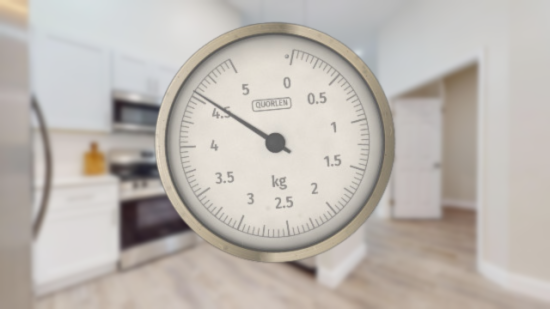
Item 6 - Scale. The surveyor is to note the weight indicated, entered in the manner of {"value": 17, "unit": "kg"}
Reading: {"value": 4.55, "unit": "kg"}
